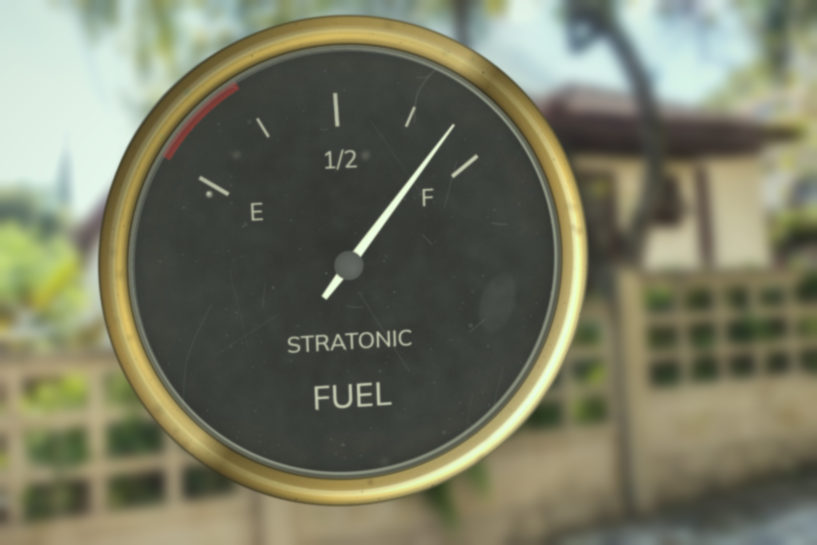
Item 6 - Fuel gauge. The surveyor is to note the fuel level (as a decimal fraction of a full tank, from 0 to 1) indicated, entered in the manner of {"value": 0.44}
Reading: {"value": 0.875}
